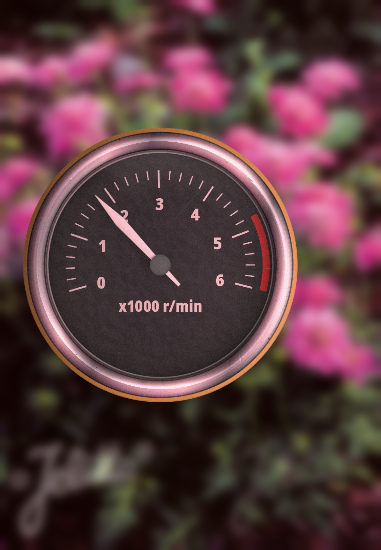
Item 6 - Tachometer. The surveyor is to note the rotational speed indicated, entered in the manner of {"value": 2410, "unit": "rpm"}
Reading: {"value": 1800, "unit": "rpm"}
